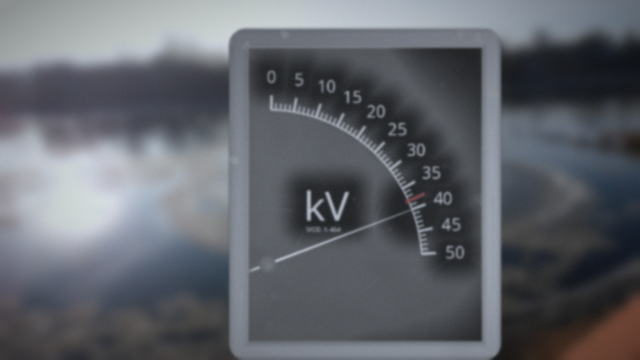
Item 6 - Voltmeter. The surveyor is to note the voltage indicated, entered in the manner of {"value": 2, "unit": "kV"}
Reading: {"value": 40, "unit": "kV"}
